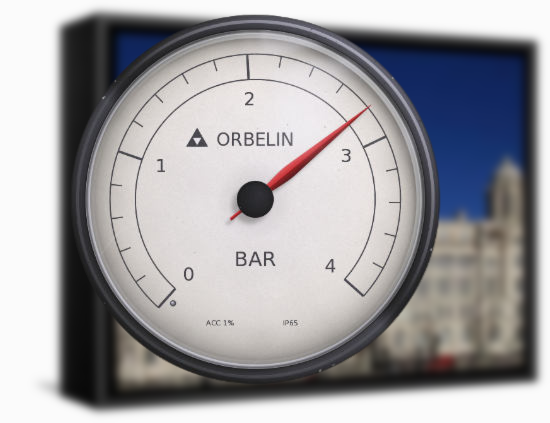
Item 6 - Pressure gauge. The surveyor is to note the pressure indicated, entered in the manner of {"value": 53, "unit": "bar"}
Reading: {"value": 2.8, "unit": "bar"}
